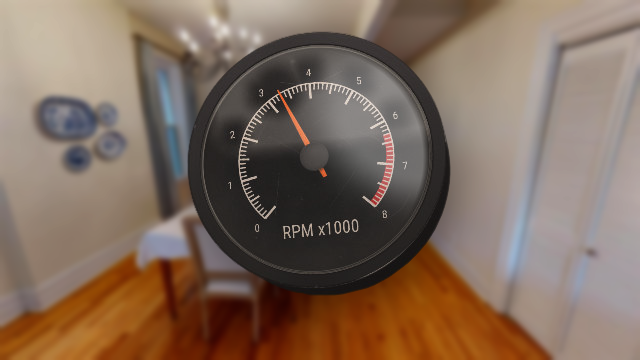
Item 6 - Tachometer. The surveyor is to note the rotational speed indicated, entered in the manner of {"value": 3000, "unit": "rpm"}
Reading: {"value": 3300, "unit": "rpm"}
